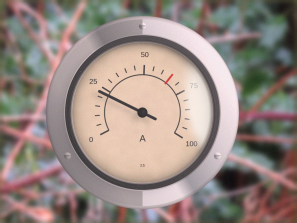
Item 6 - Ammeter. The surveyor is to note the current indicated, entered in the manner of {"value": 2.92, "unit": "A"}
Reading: {"value": 22.5, "unit": "A"}
